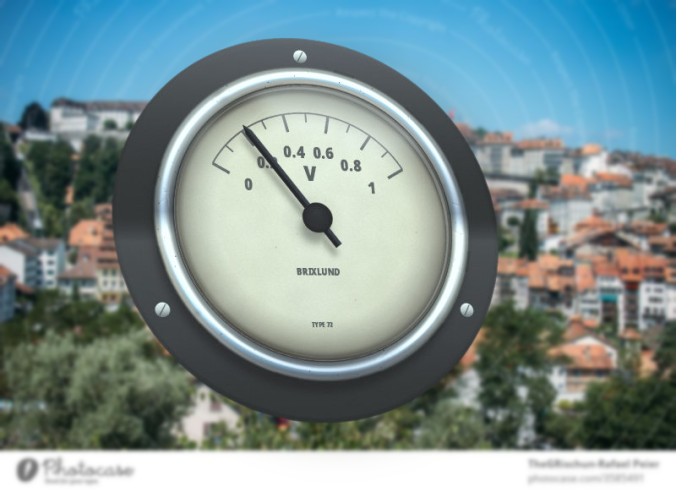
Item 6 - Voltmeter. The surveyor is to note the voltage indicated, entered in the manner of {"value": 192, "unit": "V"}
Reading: {"value": 0.2, "unit": "V"}
